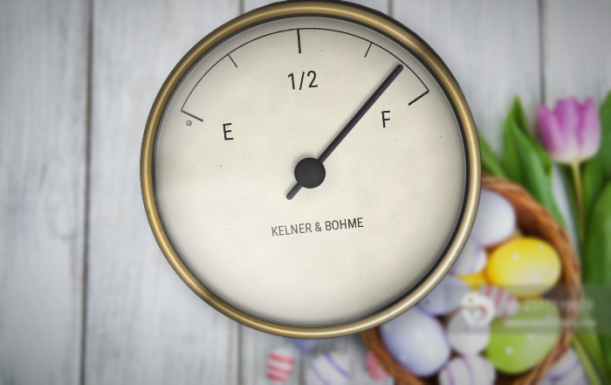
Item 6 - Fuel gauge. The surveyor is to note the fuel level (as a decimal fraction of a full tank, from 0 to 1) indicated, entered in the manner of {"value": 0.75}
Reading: {"value": 0.875}
